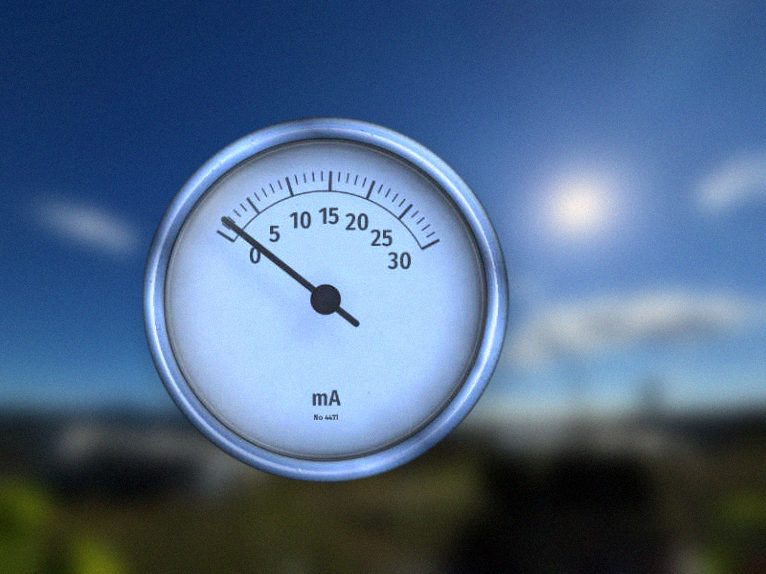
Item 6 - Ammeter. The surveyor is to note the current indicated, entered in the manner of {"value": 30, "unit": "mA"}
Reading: {"value": 1.5, "unit": "mA"}
